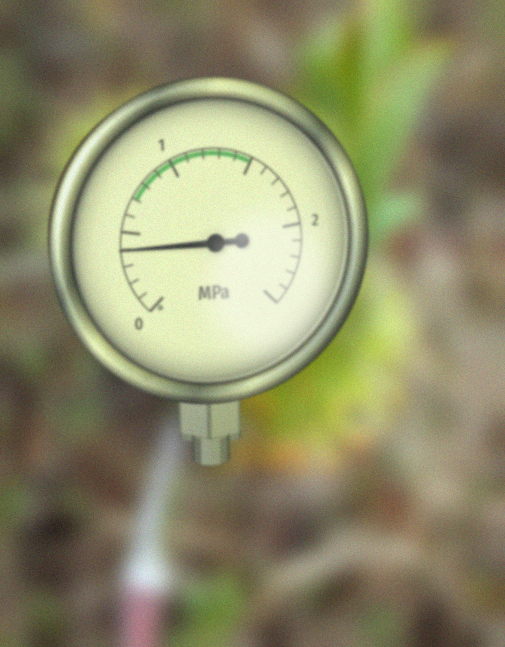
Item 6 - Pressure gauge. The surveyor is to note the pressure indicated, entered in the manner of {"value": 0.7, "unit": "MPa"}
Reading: {"value": 0.4, "unit": "MPa"}
